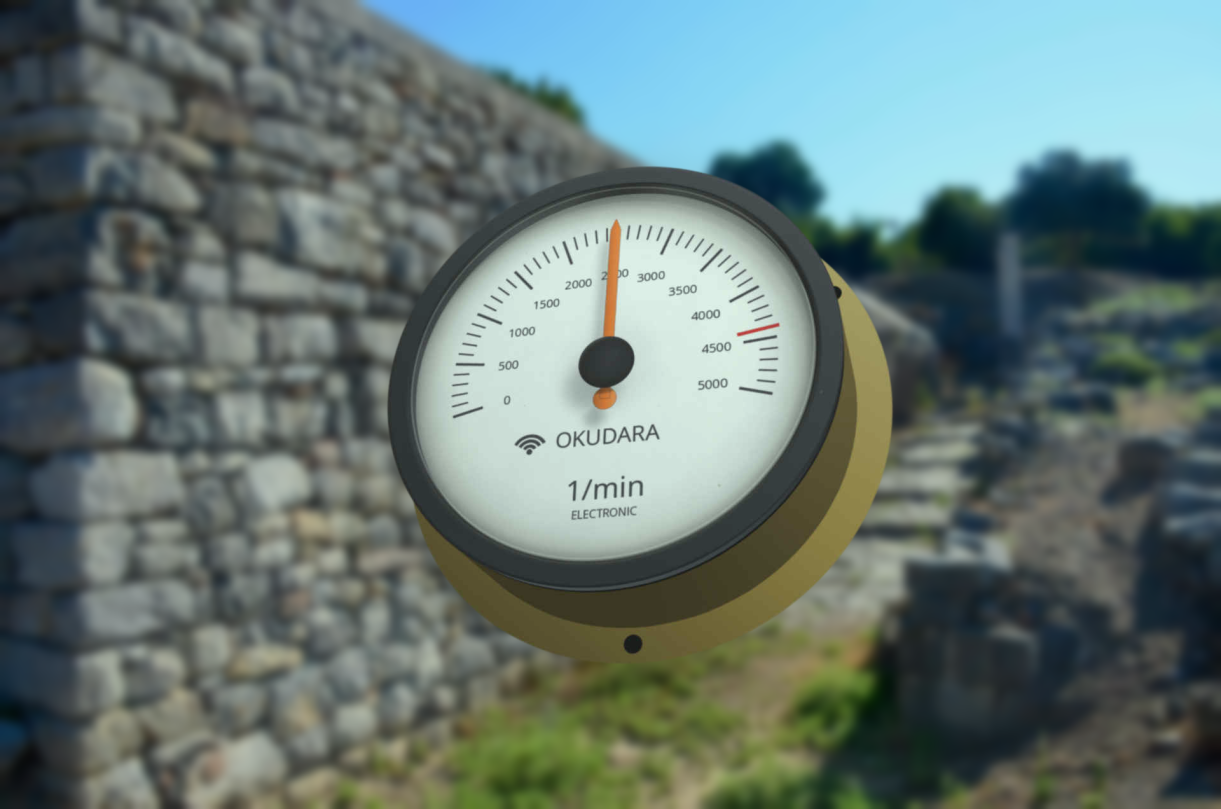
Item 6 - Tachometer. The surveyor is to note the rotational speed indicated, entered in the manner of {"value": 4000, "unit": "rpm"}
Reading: {"value": 2500, "unit": "rpm"}
